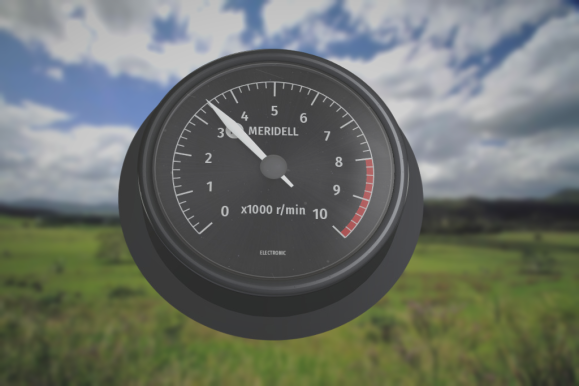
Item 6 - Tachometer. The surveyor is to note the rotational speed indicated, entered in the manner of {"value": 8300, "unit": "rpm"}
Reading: {"value": 3400, "unit": "rpm"}
